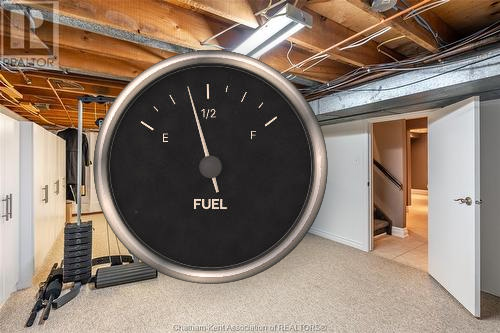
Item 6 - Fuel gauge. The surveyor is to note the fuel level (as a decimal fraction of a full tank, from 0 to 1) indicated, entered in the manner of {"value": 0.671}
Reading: {"value": 0.375}
